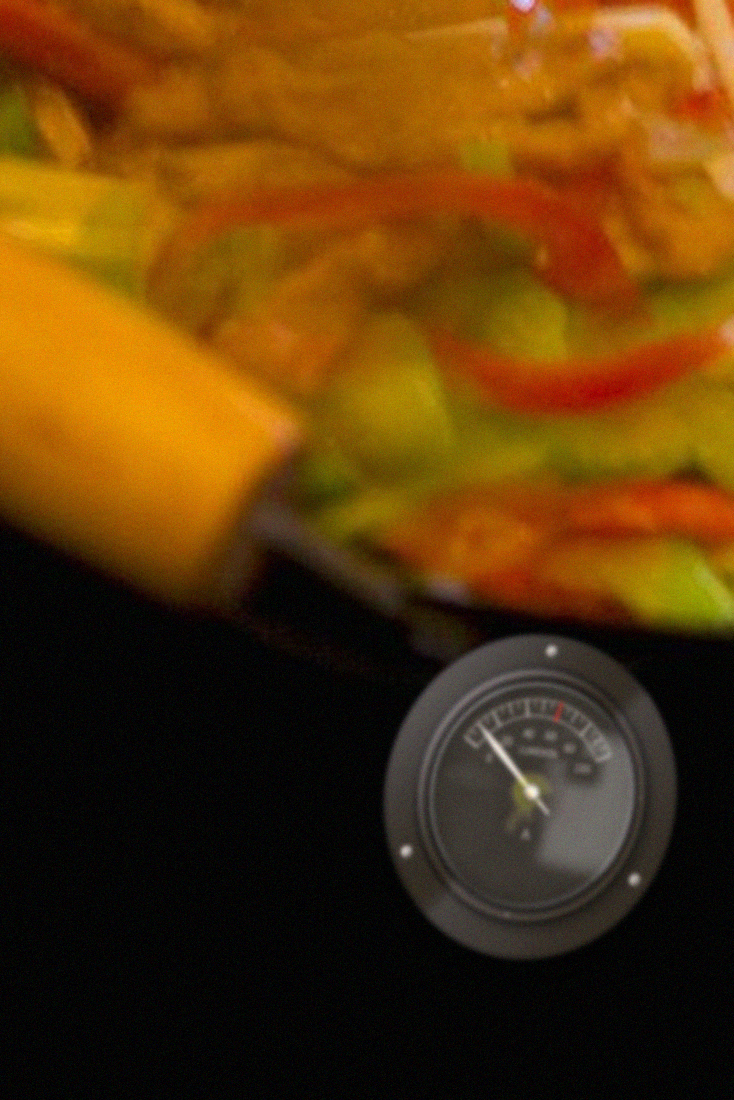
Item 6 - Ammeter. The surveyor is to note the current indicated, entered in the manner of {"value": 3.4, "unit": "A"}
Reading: {"value": 10, "unit": "A"}
